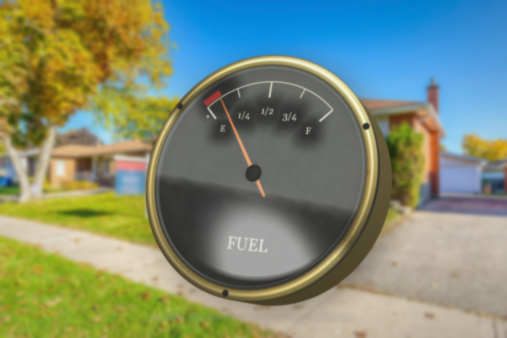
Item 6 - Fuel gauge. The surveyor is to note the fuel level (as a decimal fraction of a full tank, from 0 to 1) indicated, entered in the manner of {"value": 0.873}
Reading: {"value": 0.125}
